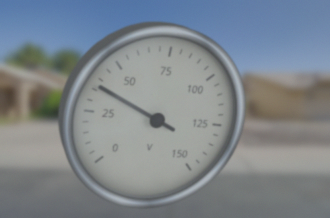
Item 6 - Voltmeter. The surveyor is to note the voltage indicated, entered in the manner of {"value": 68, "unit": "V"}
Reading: {"value": 37.5, "unit": "V"}
